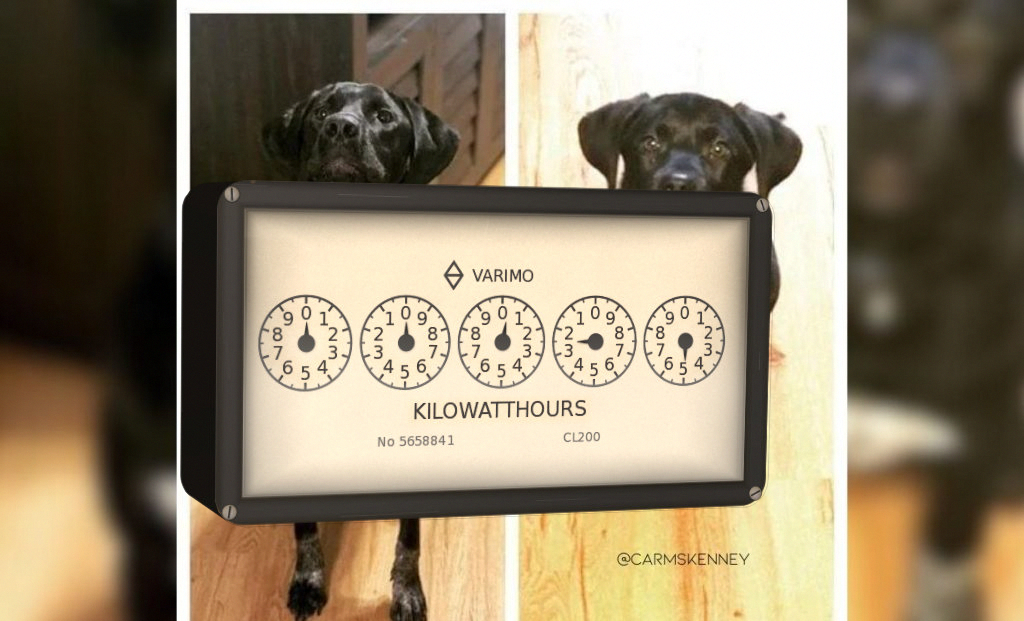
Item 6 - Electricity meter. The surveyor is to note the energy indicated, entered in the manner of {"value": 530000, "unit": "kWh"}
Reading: {"value": 25, "unit": "kWh"}
